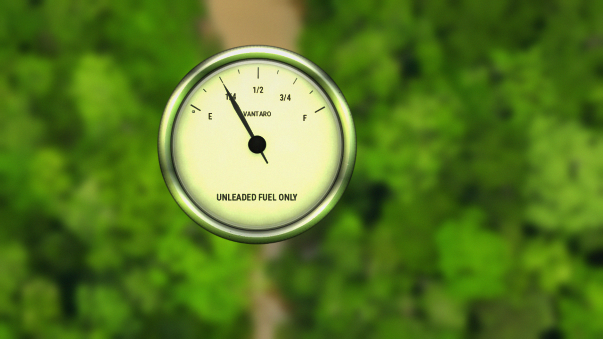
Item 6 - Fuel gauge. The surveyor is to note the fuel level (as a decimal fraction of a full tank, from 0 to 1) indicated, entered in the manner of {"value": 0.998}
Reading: {"value": 0.25}
